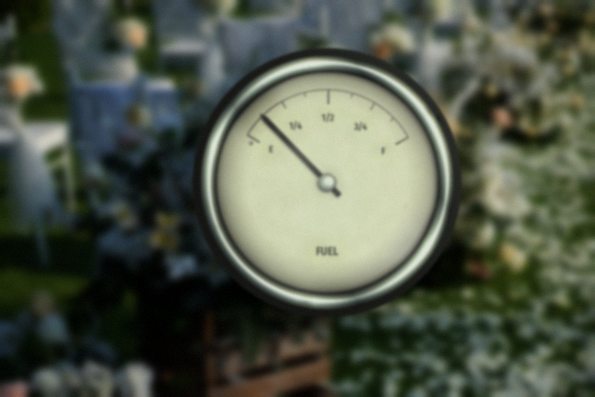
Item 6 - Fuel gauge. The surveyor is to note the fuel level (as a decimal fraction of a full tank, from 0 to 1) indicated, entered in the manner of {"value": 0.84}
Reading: {"value": 0.125}
